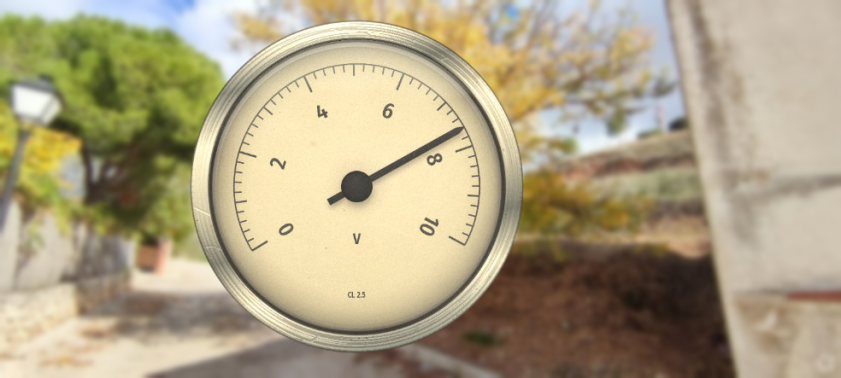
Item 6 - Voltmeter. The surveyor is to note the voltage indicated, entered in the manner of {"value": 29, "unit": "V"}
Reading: {"value": 7.6, "unit": "V"}
